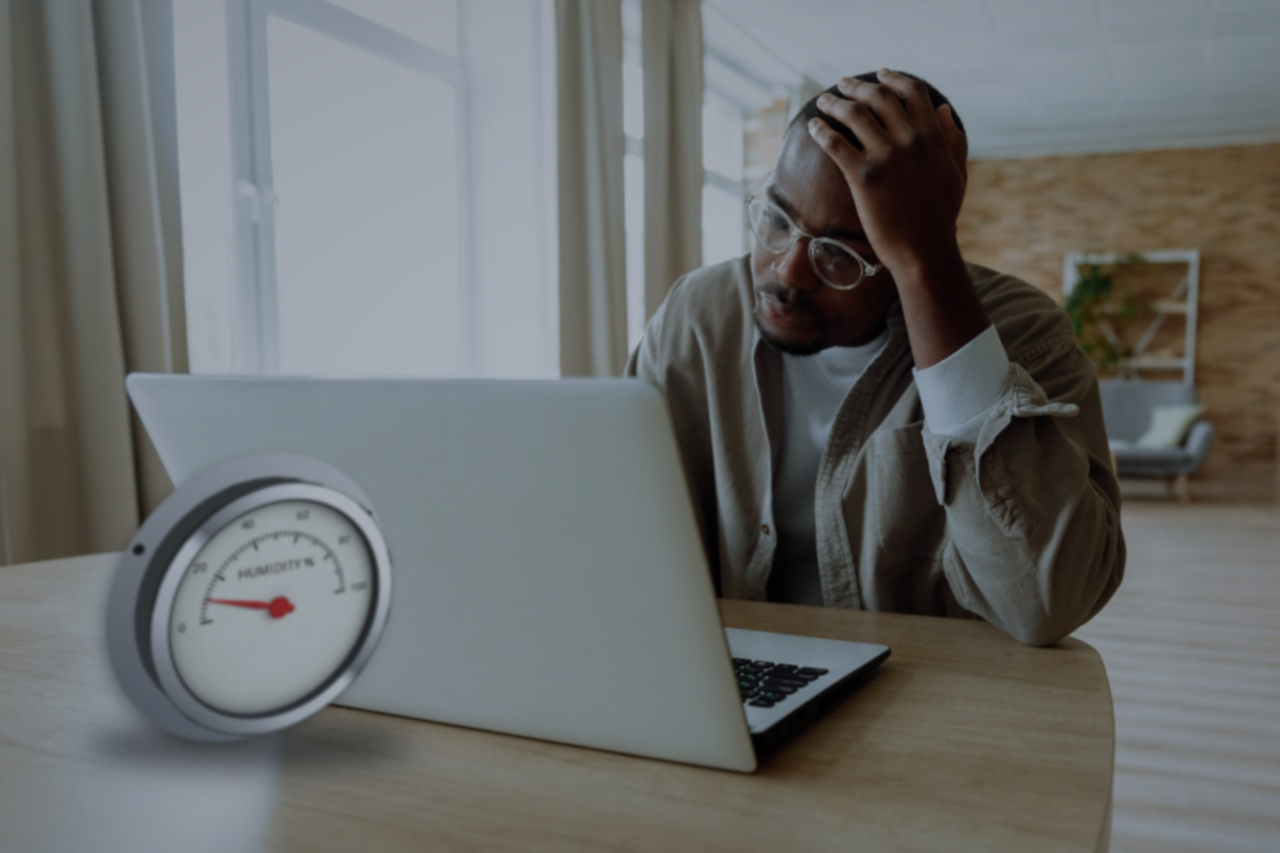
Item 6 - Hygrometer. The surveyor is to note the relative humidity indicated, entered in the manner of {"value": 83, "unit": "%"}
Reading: {"value": 10, "unit": "%"}
